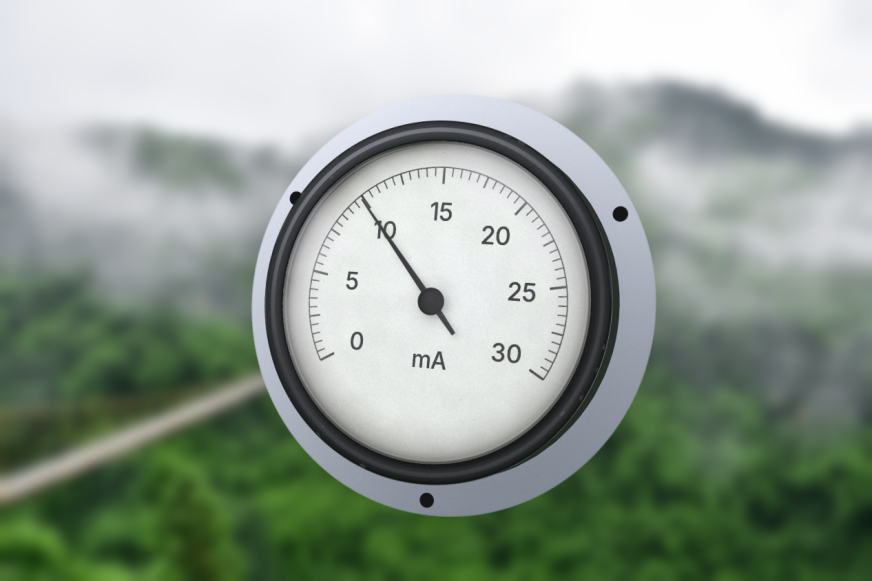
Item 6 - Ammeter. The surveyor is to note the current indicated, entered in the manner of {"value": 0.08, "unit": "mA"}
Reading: {"value": 10, "unit": "mA"}
